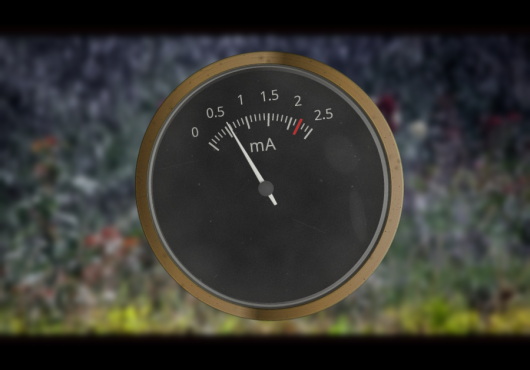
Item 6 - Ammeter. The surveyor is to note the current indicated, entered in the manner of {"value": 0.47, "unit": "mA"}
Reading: {"value": 0.6, "unit": "mA"}
